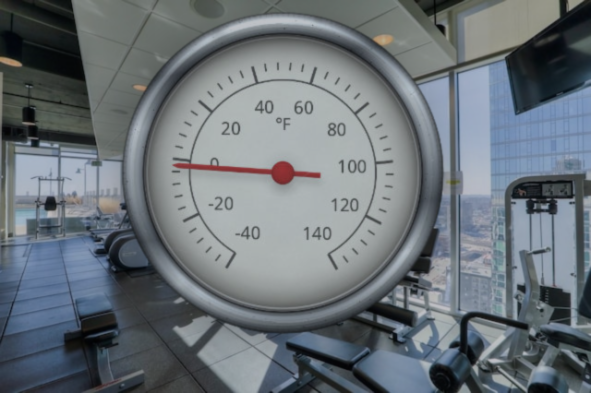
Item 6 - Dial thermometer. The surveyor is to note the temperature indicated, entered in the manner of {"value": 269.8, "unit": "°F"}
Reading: {"value": -2, "unit": "°F"}
